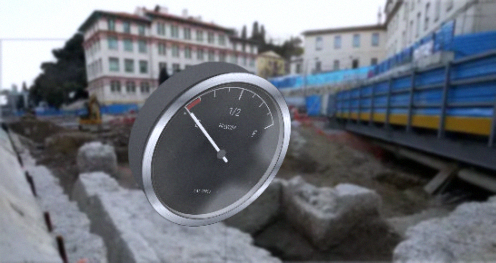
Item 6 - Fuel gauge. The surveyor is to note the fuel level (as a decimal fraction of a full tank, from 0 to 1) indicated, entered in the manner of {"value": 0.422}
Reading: {"value": 0}
